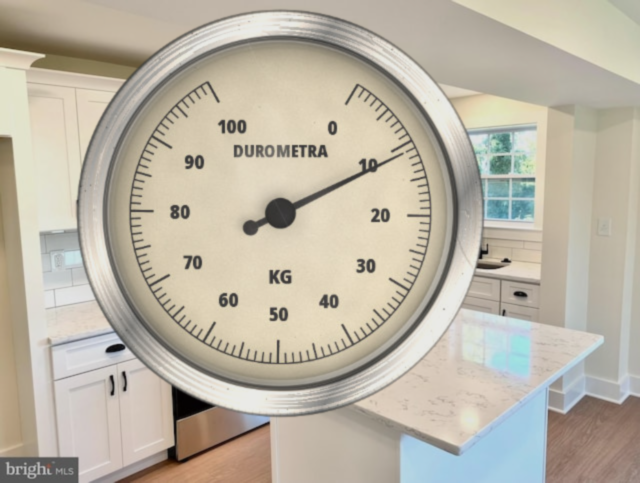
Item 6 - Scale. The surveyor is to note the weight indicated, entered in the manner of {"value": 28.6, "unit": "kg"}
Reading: {"value": 11, "unit": "kg"}
